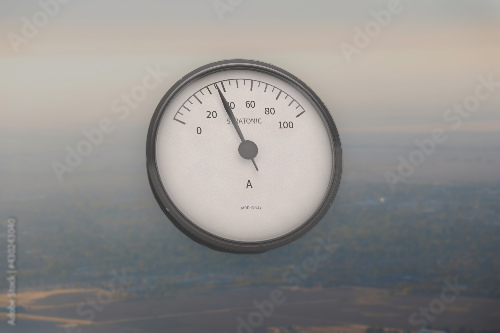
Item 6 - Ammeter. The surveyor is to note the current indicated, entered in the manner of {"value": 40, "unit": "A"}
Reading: {"value": 35, "unit": "A"}
